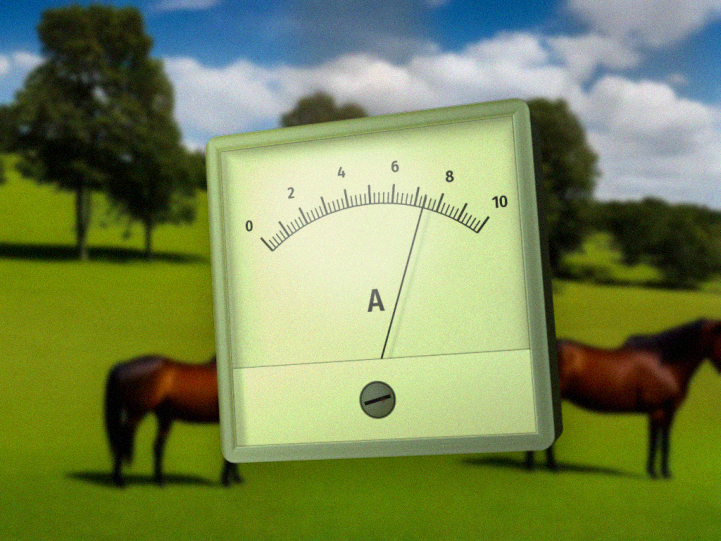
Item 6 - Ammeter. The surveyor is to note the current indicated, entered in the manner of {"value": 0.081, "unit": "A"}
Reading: {"value": 7.4, "unit": "A"}
